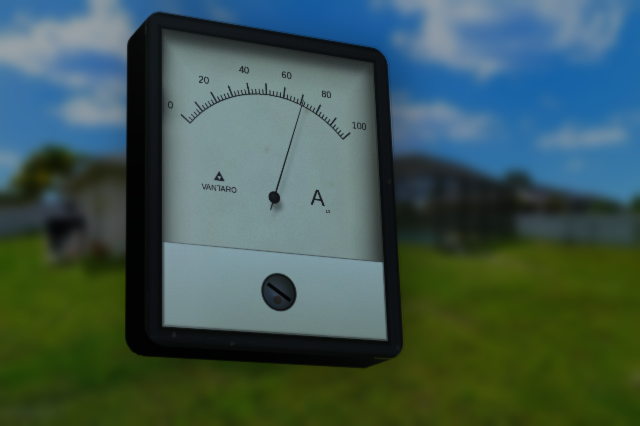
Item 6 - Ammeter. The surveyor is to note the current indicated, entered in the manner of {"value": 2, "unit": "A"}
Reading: {"value": 70, "unit": "A"}
